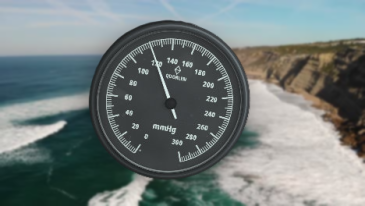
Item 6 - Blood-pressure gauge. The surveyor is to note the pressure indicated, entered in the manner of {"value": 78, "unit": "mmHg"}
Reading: {"value": 120, "unit": "mmHg"}
